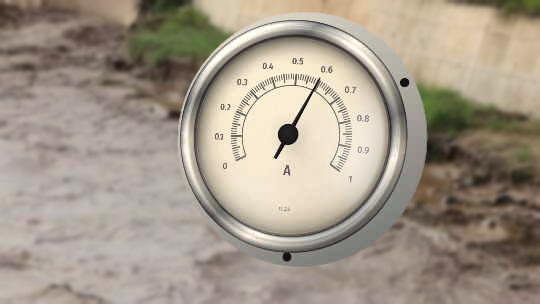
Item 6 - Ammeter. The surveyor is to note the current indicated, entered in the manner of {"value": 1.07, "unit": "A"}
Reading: {"value": 0.6, "unit": "A"}
